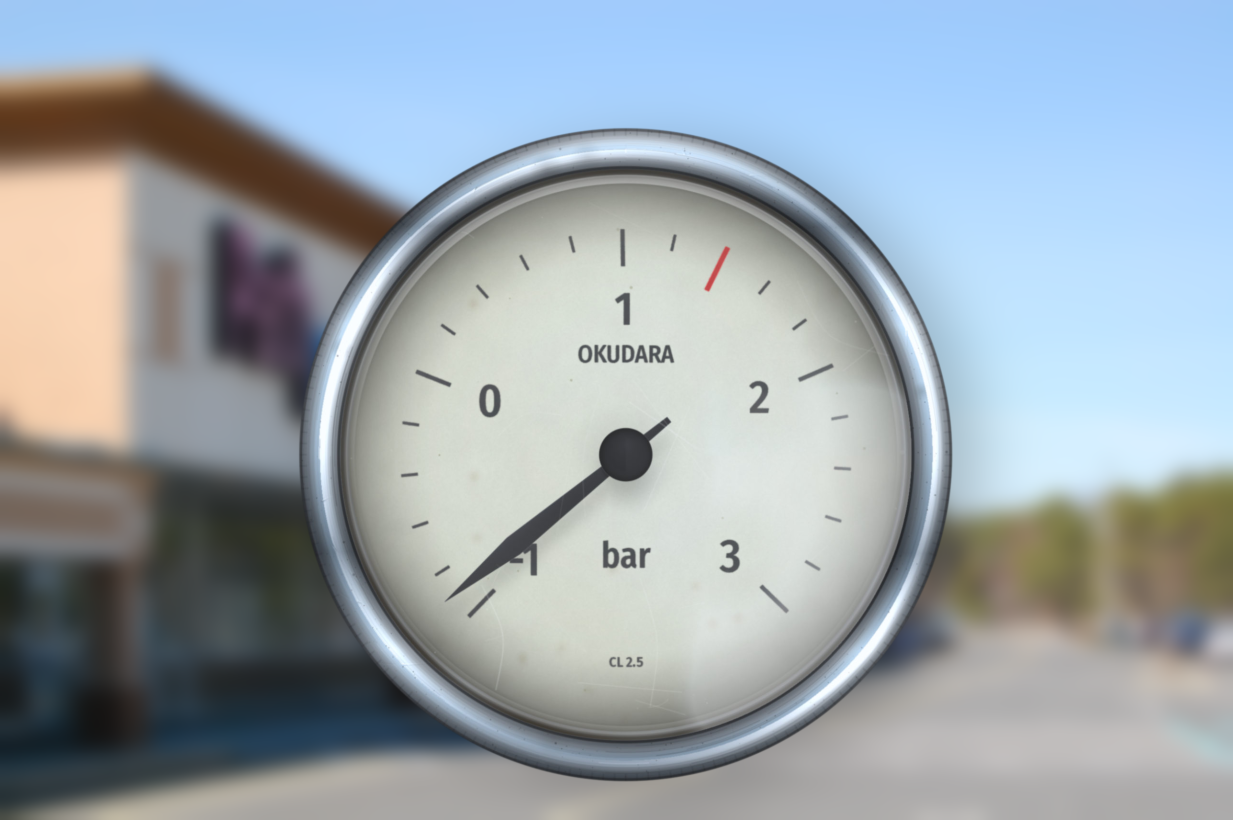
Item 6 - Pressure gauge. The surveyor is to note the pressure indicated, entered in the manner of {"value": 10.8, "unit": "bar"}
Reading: {"value": -0.9, "unit": "bar"}
